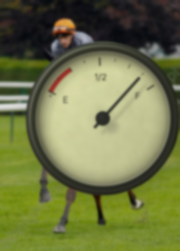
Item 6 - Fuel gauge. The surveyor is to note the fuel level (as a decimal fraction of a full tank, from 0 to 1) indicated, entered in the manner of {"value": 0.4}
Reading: {"value": 0.875}
